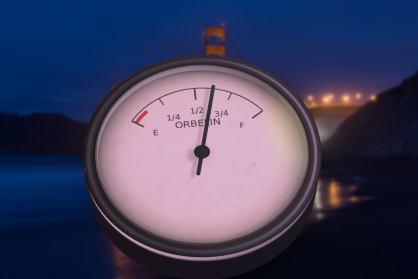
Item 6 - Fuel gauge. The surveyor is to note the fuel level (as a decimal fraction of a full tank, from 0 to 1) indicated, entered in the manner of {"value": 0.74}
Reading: {"value": 0.625}
